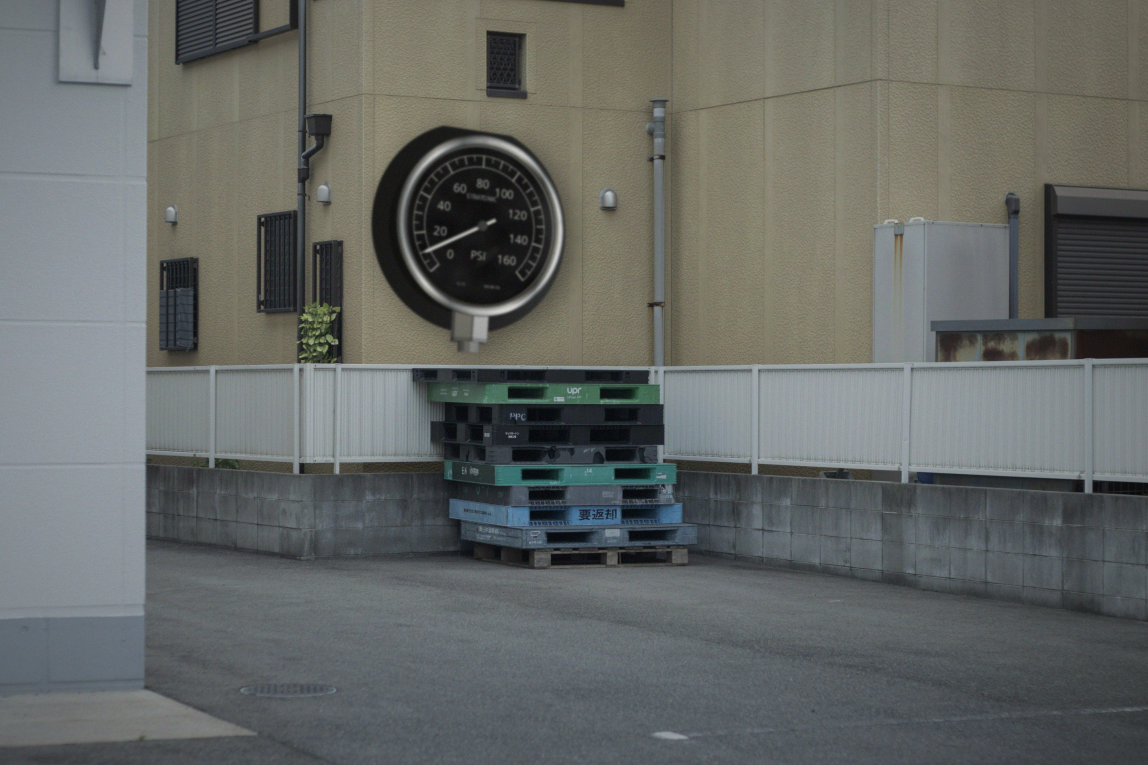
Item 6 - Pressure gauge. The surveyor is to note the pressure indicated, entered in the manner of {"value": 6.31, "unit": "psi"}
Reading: {"value": 10, "unit": "psi"}
